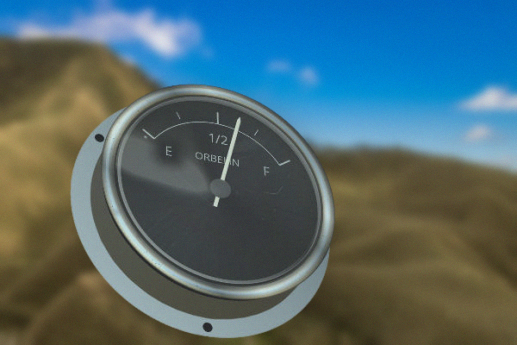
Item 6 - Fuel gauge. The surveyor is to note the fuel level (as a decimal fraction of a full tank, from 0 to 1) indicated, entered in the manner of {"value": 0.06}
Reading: {"value": 0.625}
